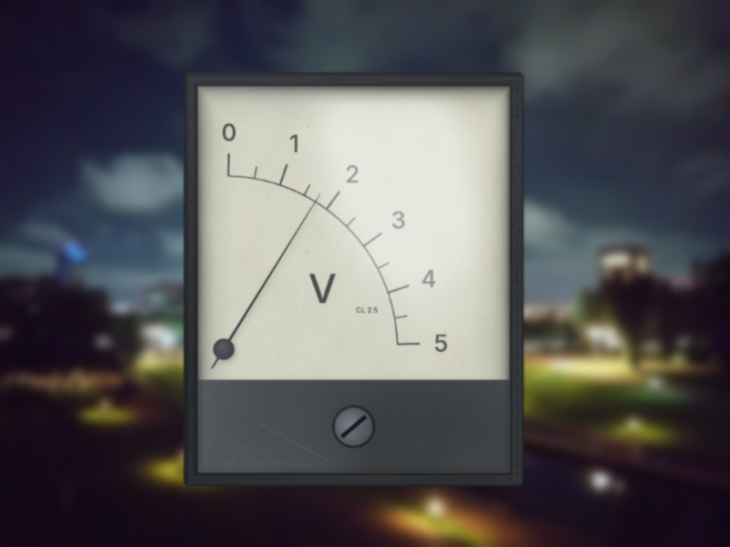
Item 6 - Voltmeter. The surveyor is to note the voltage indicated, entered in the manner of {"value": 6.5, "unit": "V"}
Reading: {"value": 1.75, "unit": "V"}
